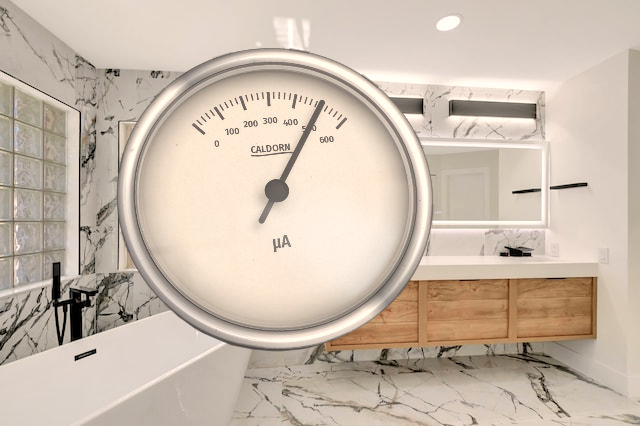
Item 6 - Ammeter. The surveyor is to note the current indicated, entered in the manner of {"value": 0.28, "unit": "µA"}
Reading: {"value": 500, "unit": "µA"}
